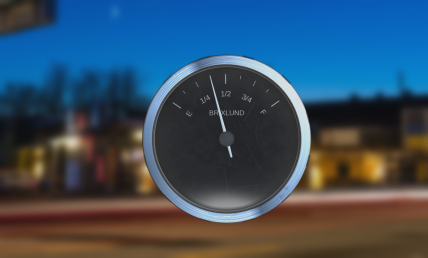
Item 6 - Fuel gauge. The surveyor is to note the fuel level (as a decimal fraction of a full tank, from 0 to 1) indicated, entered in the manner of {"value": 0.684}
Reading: {"value": 0.375}
